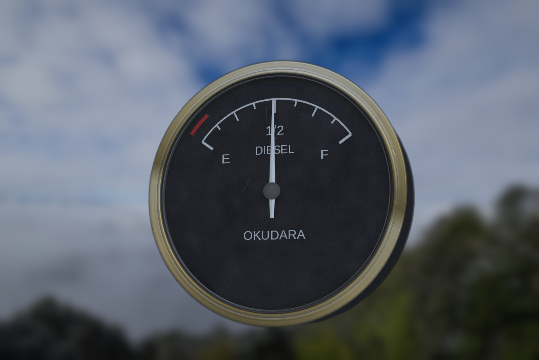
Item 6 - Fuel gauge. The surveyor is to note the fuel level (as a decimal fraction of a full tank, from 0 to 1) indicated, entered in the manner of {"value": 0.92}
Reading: {"value": 0.5}
